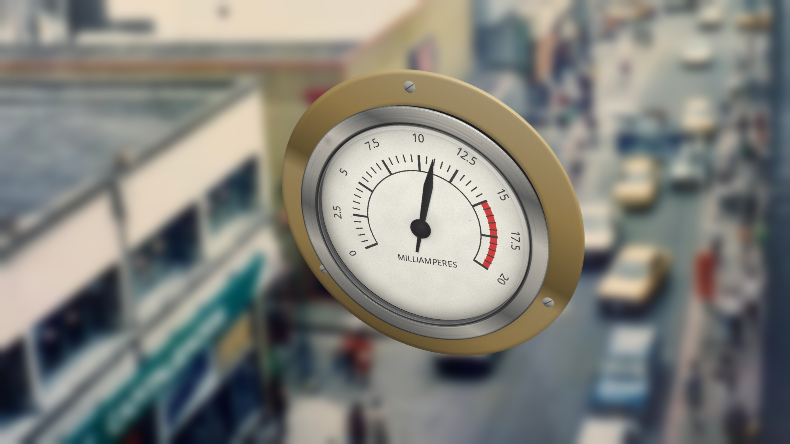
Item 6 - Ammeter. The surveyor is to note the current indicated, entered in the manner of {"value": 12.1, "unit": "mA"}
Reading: {"value": 11, "unit": "mA"}
